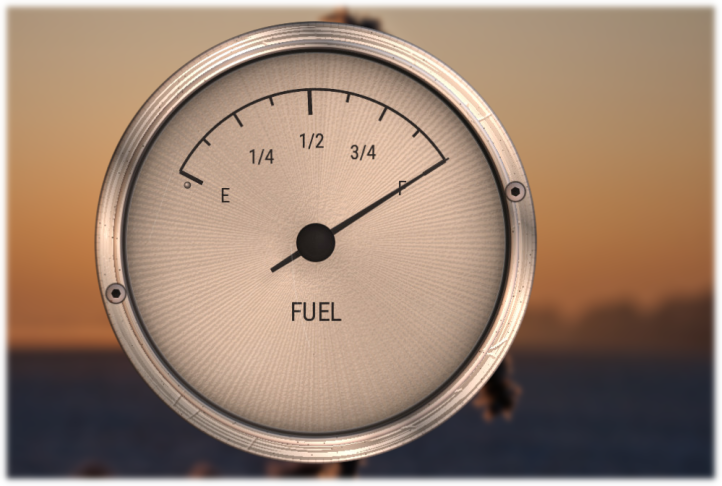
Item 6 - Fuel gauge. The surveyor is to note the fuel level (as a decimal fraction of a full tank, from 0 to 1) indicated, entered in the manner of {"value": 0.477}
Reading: {"value": 1}
